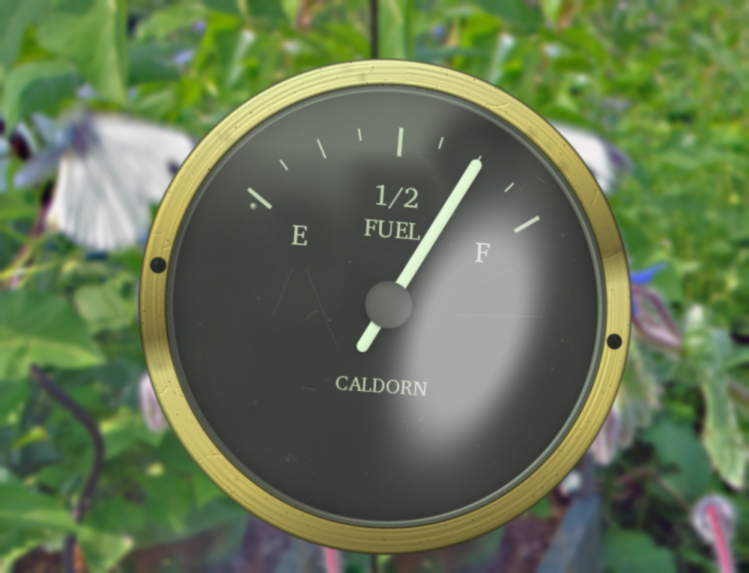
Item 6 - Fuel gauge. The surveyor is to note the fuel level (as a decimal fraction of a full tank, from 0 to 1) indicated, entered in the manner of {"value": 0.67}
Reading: {"value": 0.75}
